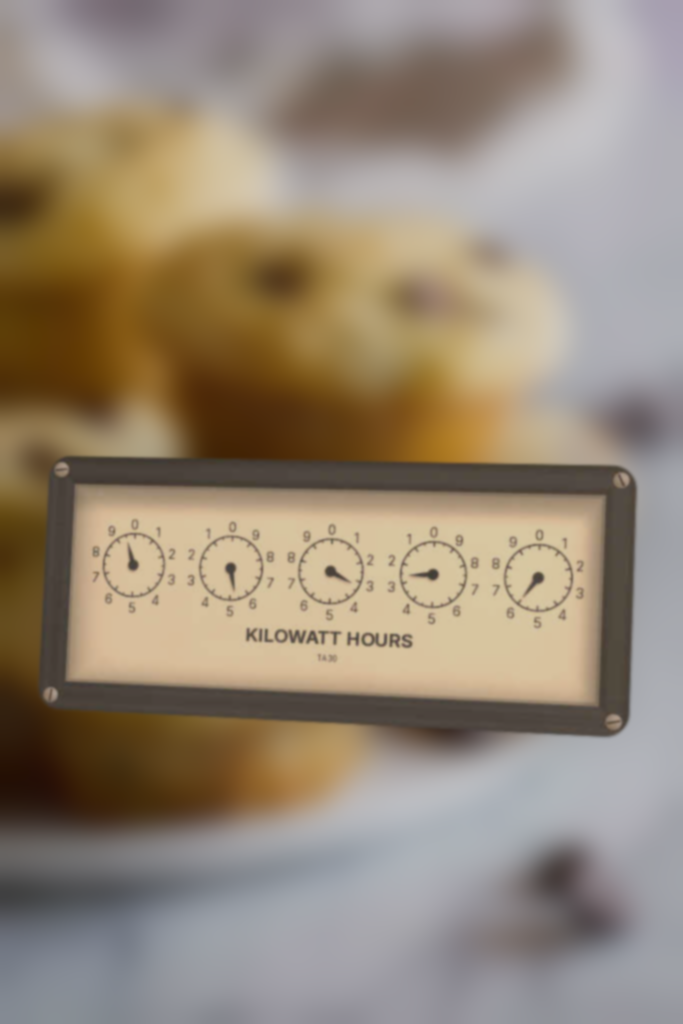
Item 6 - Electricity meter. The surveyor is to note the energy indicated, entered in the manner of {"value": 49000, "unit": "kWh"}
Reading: {"value": 95326, "unit": "kWh"}
